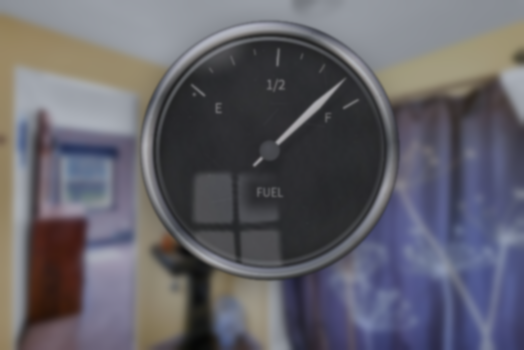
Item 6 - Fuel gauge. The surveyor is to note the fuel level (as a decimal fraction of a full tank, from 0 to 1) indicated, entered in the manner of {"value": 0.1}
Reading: {"value": 0.875}
